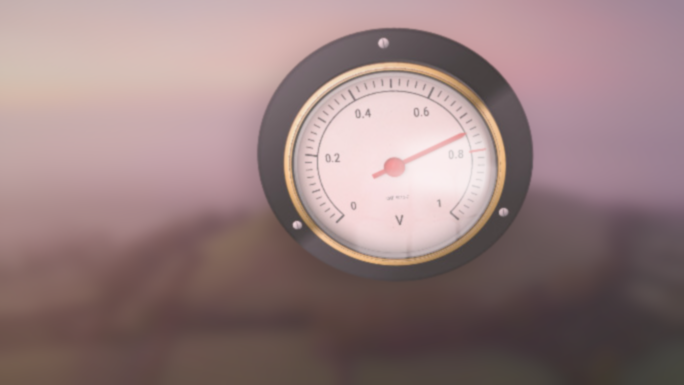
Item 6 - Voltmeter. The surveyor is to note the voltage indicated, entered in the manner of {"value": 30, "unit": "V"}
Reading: {"value": 0.74, "unit": "V"}
